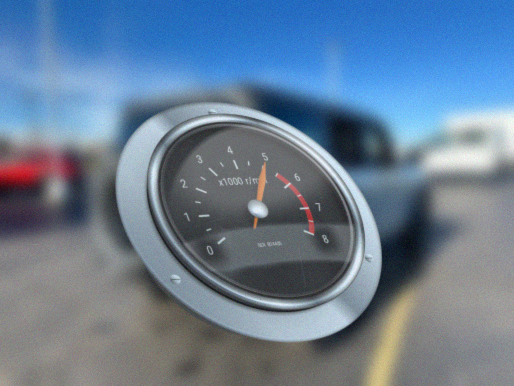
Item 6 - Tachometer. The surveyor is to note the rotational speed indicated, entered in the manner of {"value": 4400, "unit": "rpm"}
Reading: {"value": 5000, "unit": "rpm"}
